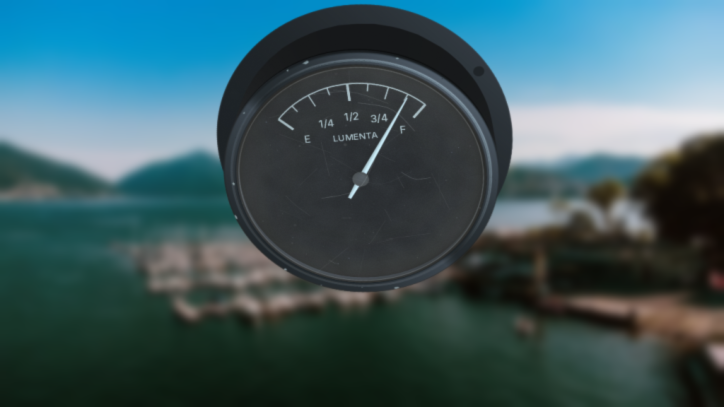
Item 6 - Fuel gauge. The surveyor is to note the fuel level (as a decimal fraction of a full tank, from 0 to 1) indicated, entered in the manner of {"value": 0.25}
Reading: {"value": 0.875}
